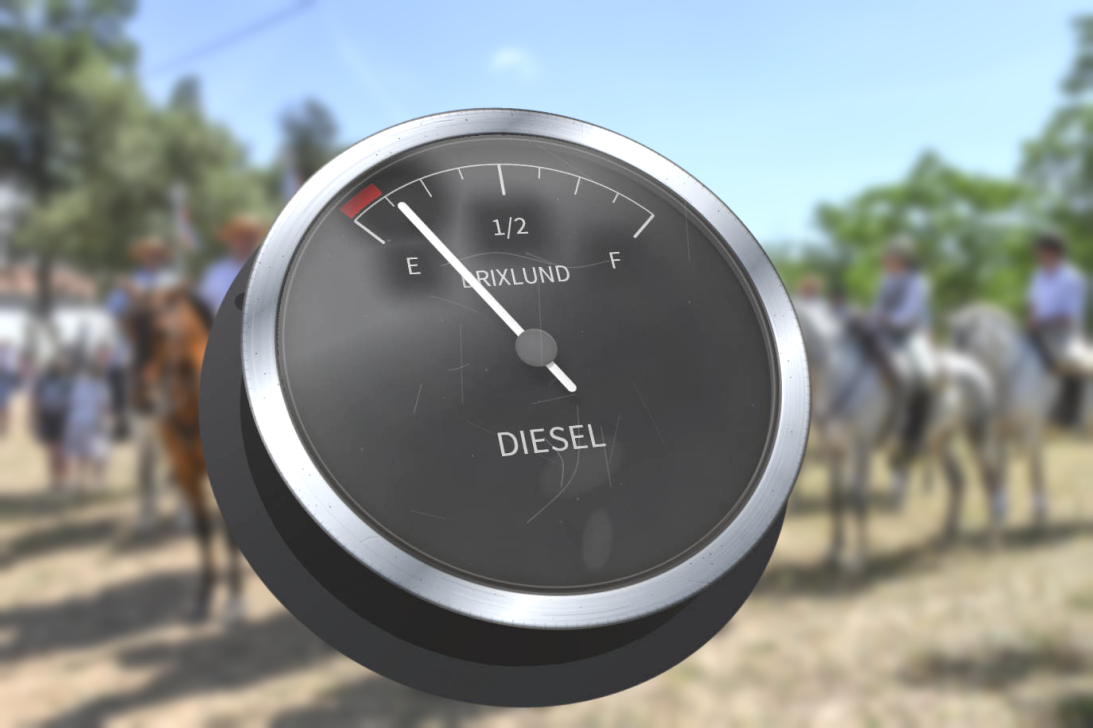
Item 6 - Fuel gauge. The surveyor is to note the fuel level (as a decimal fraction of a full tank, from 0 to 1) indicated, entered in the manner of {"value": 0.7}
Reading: {"value": 0.125}
